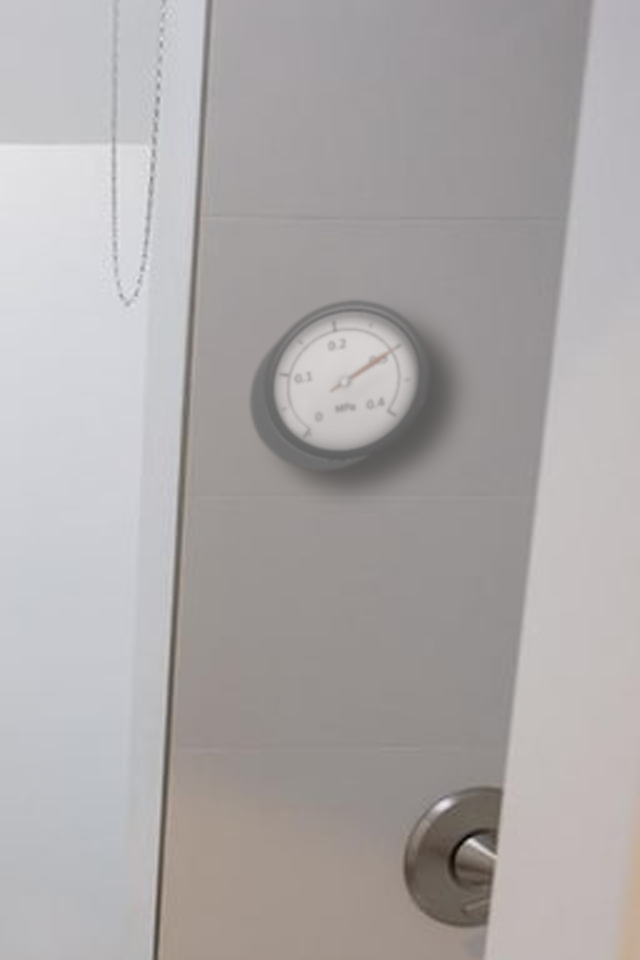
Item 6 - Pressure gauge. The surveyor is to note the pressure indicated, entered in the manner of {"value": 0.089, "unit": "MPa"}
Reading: {"value": 0.3, "unit": "MPa"}
